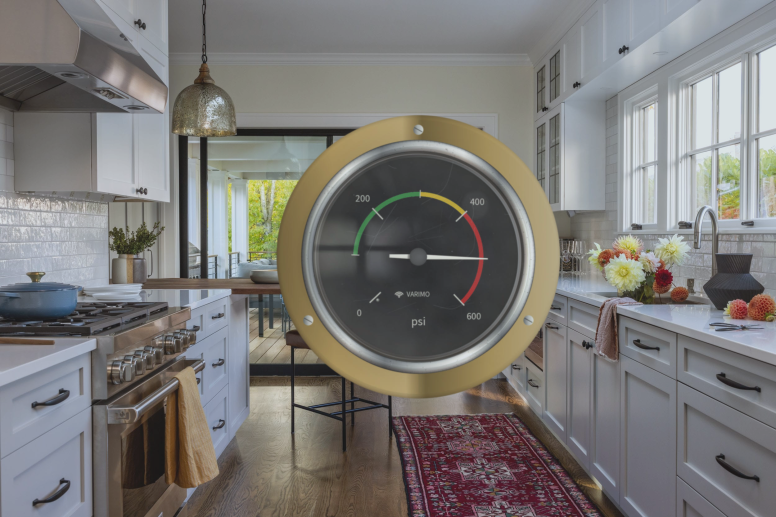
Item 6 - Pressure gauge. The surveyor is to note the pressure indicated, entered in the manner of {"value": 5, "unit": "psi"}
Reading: {"value": 500, "unit": "psi"}
